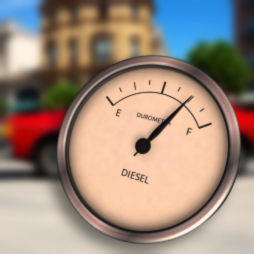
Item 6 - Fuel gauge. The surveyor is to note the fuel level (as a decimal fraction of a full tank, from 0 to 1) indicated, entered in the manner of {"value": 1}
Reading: {"value": 0.75}
